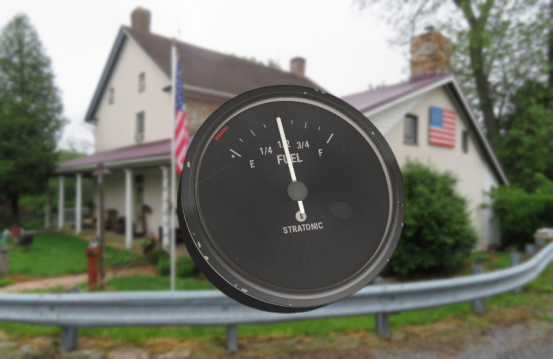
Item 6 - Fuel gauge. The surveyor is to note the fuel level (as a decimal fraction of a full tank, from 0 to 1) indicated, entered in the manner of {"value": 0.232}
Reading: {"value": 0.5}
